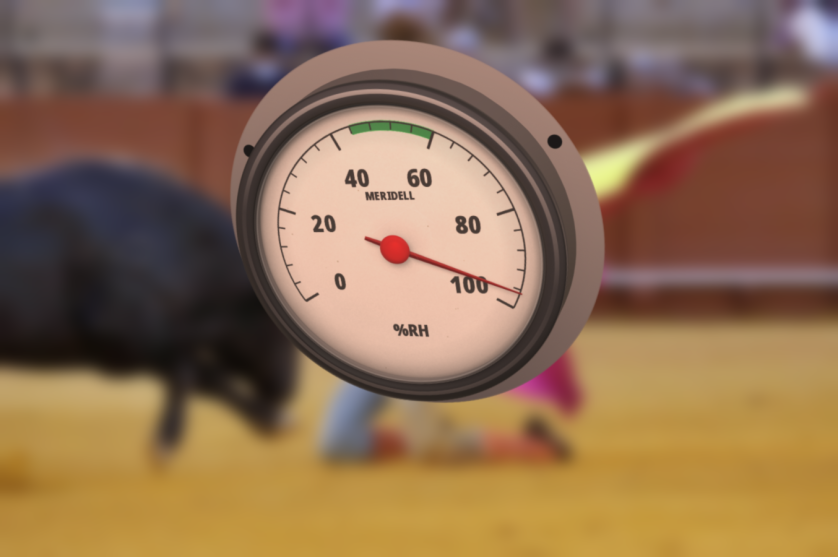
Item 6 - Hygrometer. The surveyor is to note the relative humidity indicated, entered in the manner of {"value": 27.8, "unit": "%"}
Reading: {"value": 96, "unit": "%"}
